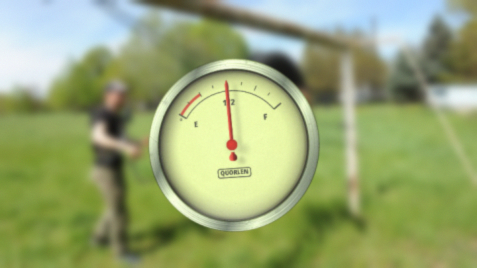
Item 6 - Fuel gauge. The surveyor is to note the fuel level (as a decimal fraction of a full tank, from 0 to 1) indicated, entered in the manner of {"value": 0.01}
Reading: {"value": 0.5}
